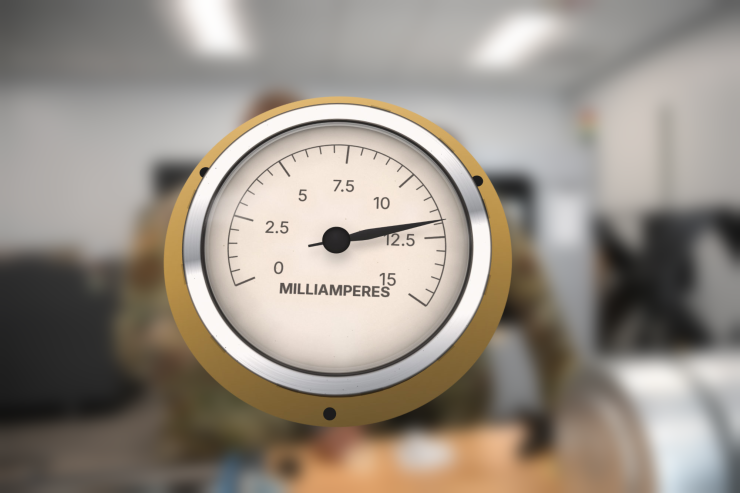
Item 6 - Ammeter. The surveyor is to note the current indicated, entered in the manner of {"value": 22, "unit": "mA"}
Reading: {"value": 12, "unit": "mA"}
